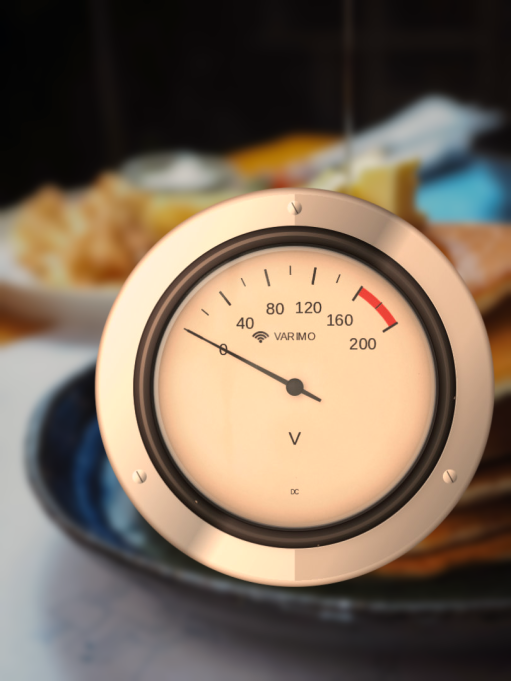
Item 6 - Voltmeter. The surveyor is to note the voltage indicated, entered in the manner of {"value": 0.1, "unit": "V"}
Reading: {"value": 0, "unit": "V"}
